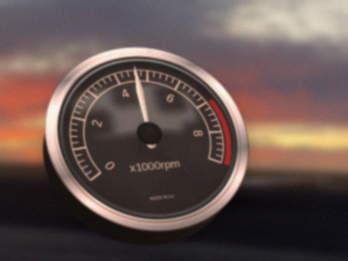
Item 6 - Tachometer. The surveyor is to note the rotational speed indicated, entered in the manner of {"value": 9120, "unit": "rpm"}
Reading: {"value": 4600, "unit": "rpm"}
